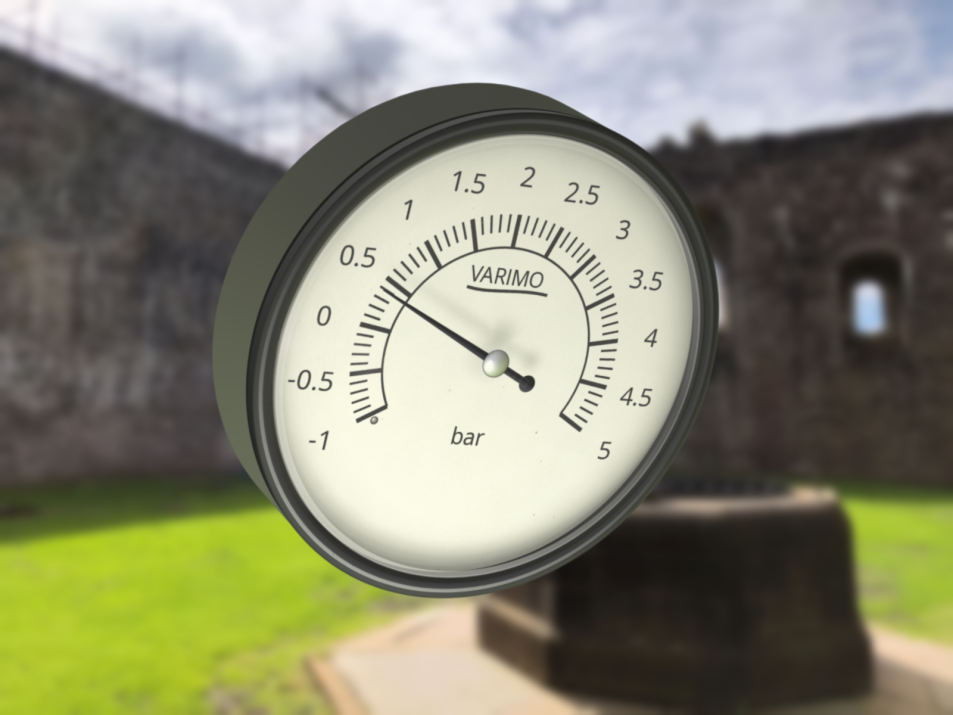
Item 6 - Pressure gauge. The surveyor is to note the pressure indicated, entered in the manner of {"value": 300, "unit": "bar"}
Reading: {"value": 0.4, "unit": "bar"}
